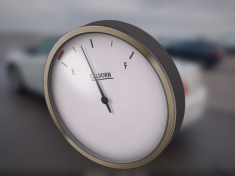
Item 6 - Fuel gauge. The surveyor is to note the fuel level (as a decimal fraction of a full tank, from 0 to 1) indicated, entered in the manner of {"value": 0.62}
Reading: {"value": 0.375}
